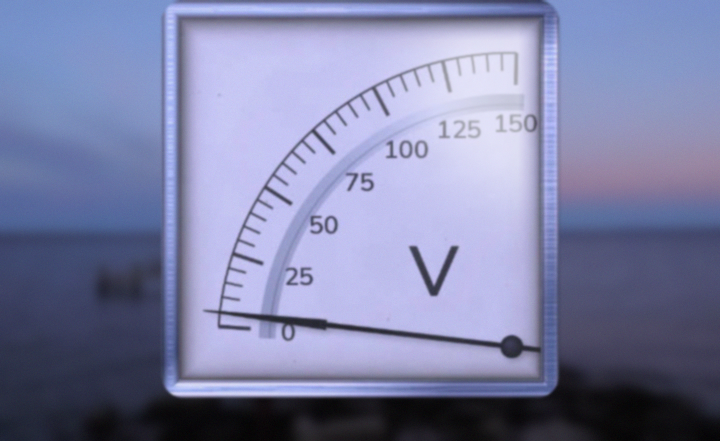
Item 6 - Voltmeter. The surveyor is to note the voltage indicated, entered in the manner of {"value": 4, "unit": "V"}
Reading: {"value": 5, "unit": "V"}
